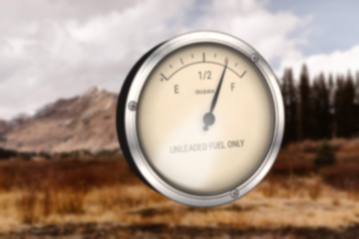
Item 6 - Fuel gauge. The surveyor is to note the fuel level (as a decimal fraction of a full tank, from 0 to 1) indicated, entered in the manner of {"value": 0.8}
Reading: {"value": 0.75}
